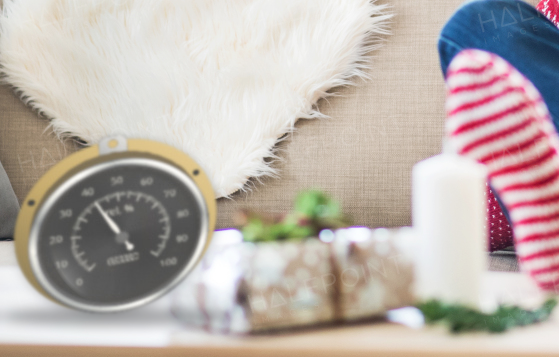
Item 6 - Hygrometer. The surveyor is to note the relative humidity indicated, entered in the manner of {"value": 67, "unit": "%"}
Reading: {"value": 40, "unit": "%"}
